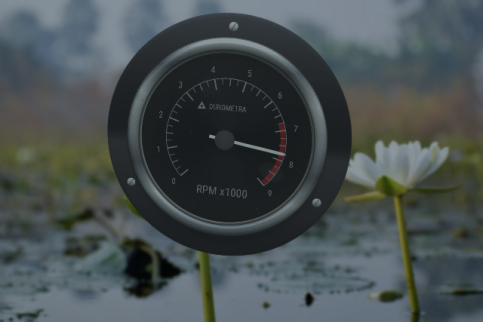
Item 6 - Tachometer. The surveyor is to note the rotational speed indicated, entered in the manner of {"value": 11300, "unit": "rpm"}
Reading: {"value": 7750, "unit": "rpm"}
